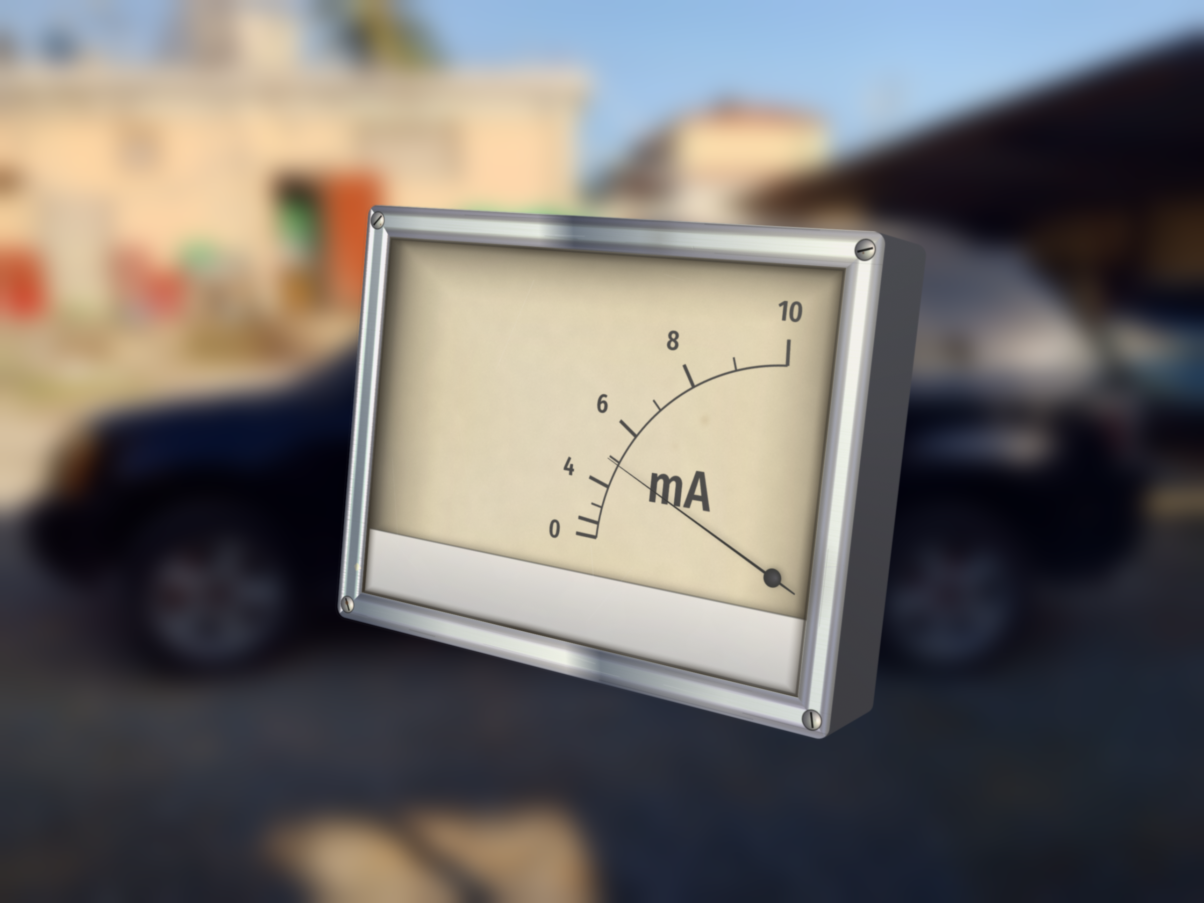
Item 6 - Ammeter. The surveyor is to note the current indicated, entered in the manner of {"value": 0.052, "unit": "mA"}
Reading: {"value": 5, "unit": "mA"}
